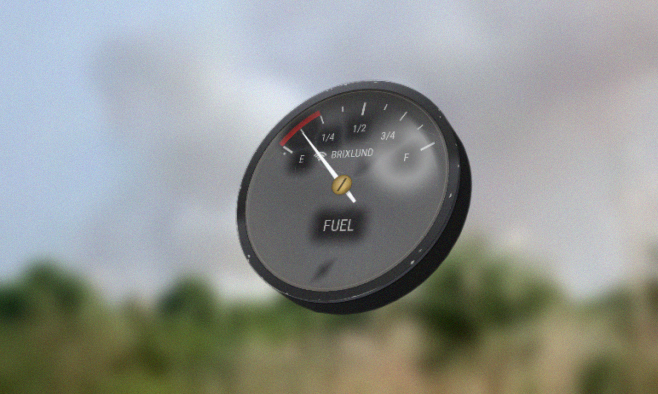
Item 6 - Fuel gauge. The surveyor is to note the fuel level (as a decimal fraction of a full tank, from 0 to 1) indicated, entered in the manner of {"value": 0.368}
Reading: {"value": 0.125}
